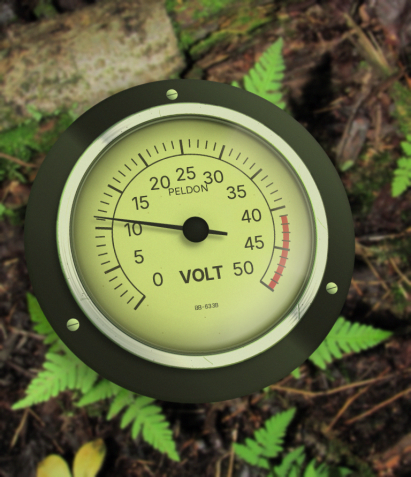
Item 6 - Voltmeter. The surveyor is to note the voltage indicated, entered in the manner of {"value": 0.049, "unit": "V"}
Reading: {"value": 11, "unit": "V"}
